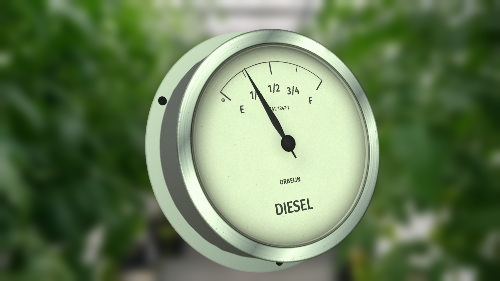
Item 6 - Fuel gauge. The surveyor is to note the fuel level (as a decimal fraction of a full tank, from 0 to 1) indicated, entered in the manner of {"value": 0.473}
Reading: {"value": 0.25}
